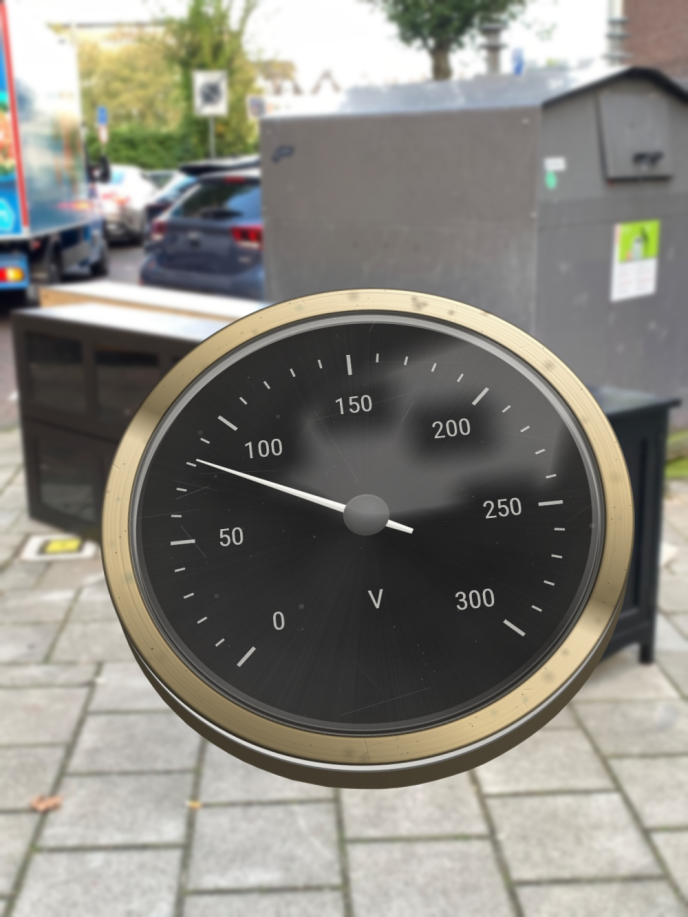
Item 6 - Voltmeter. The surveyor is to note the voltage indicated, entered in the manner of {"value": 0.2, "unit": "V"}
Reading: {"value": 80, "unit": "V"}
